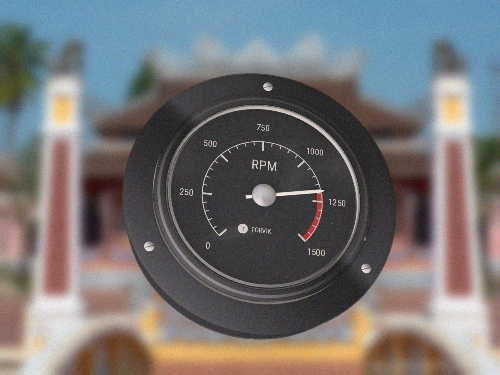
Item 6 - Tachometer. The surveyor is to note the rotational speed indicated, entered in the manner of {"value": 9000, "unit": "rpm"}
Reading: {"value": 1200, "unit": "rpm"}
